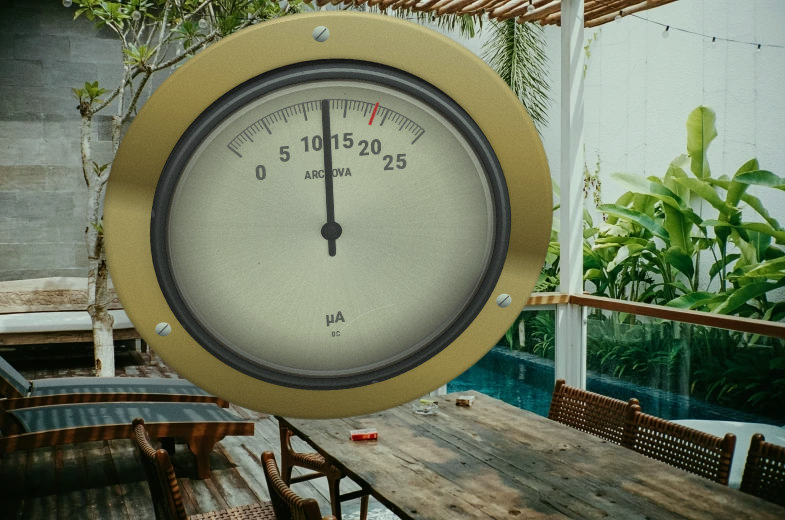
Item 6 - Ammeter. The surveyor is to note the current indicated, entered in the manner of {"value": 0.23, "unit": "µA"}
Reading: {"value": 12.5, "unit": "µA"}
